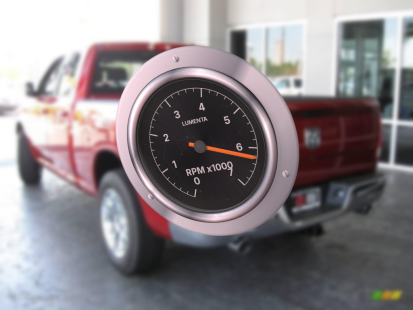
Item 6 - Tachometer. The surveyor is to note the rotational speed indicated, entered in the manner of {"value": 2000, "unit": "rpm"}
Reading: {"value": 6200, "unit": "rpm"}
